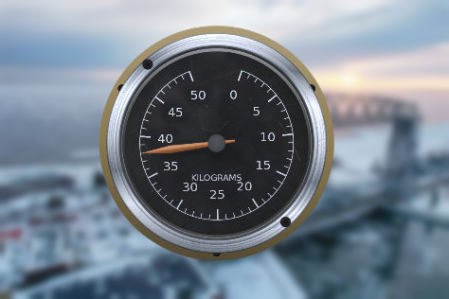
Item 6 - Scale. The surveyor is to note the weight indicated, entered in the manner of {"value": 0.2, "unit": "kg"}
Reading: {"value": 38, "unit": "kg"}
